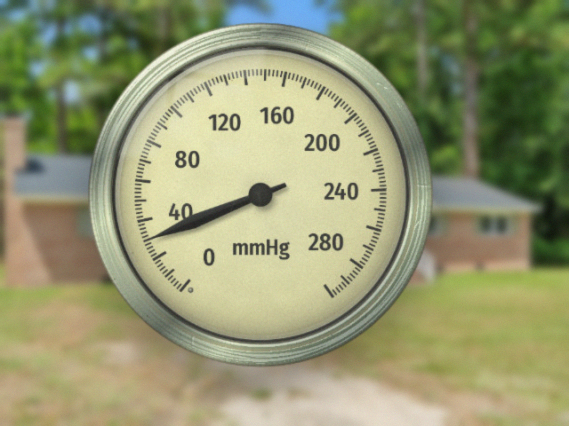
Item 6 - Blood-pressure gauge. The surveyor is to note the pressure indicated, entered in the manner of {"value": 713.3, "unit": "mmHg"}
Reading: {"value": 30, "unit": "mmHg"}
